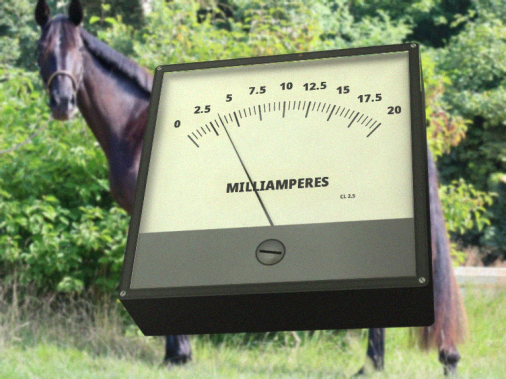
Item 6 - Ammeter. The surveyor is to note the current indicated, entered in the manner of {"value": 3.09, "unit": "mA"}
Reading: {"value": 3.5, "unit": "mA"}
